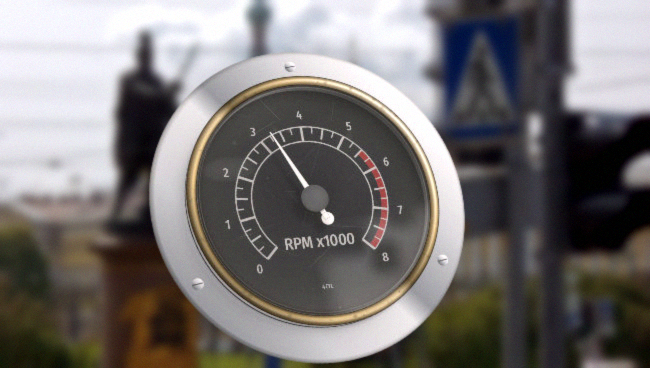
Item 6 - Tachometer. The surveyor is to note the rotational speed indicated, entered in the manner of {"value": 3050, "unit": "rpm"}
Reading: {"value": 3250, "unit": "rpm"}
